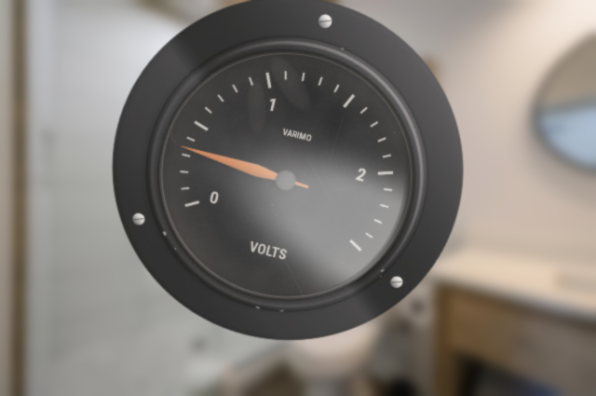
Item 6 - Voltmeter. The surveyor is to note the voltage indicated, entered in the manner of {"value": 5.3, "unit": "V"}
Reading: {"value": 0.35, "unit": "V"}
